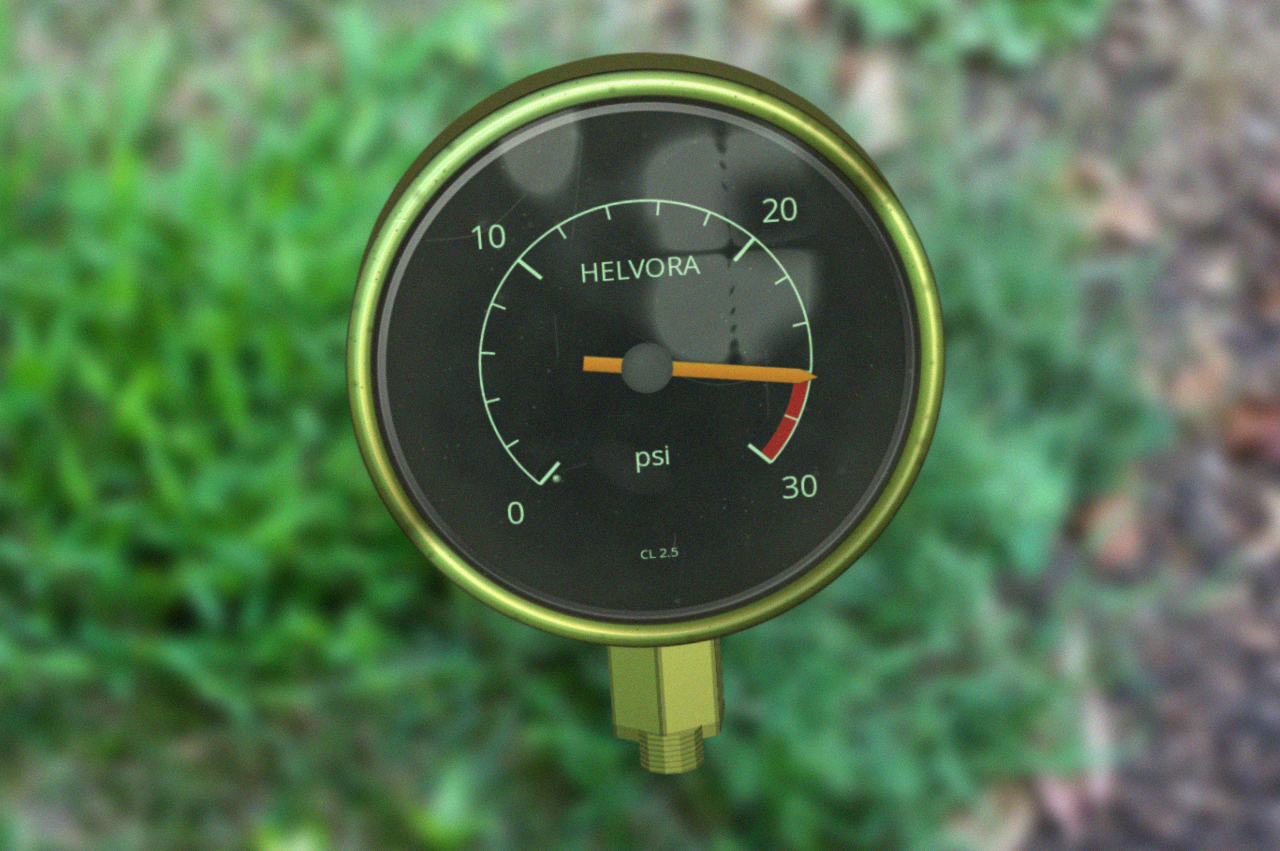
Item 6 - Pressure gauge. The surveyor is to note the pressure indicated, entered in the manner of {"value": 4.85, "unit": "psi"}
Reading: {"value": 26, "unit": "psi"}
